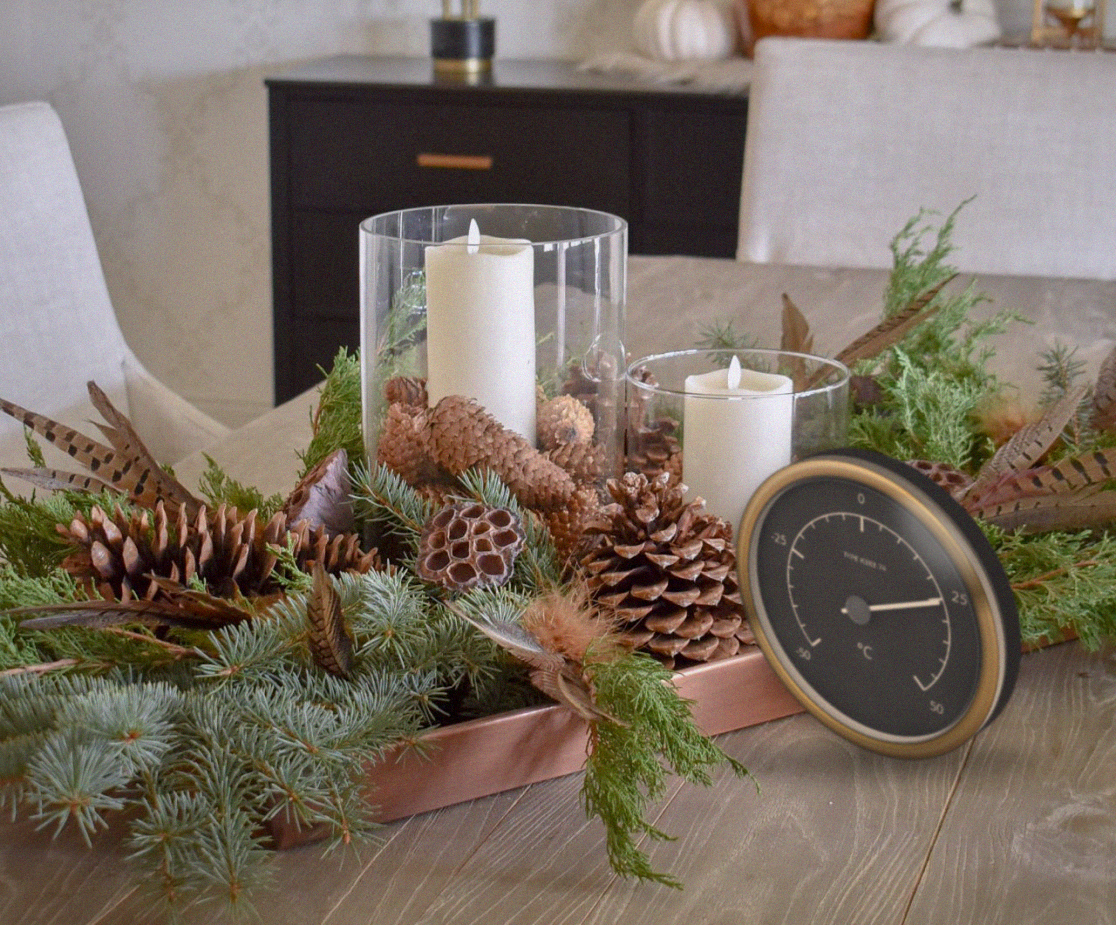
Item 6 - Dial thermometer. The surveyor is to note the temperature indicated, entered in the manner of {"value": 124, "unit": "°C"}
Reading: {"value": 25, "unit": "°C"}
